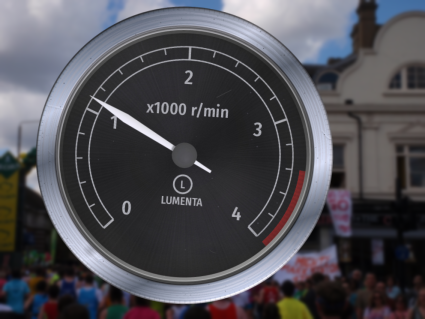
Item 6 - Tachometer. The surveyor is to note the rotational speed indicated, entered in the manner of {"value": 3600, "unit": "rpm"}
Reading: {"value": 1100, "unit": "rpm"}
